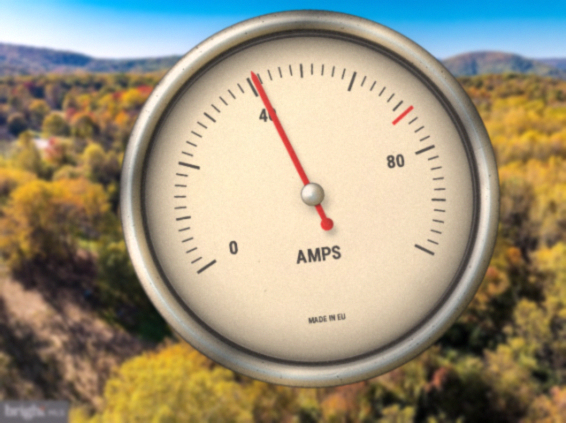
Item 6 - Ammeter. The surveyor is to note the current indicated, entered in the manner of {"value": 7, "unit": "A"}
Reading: {"value": 41, "unit": "A"}
